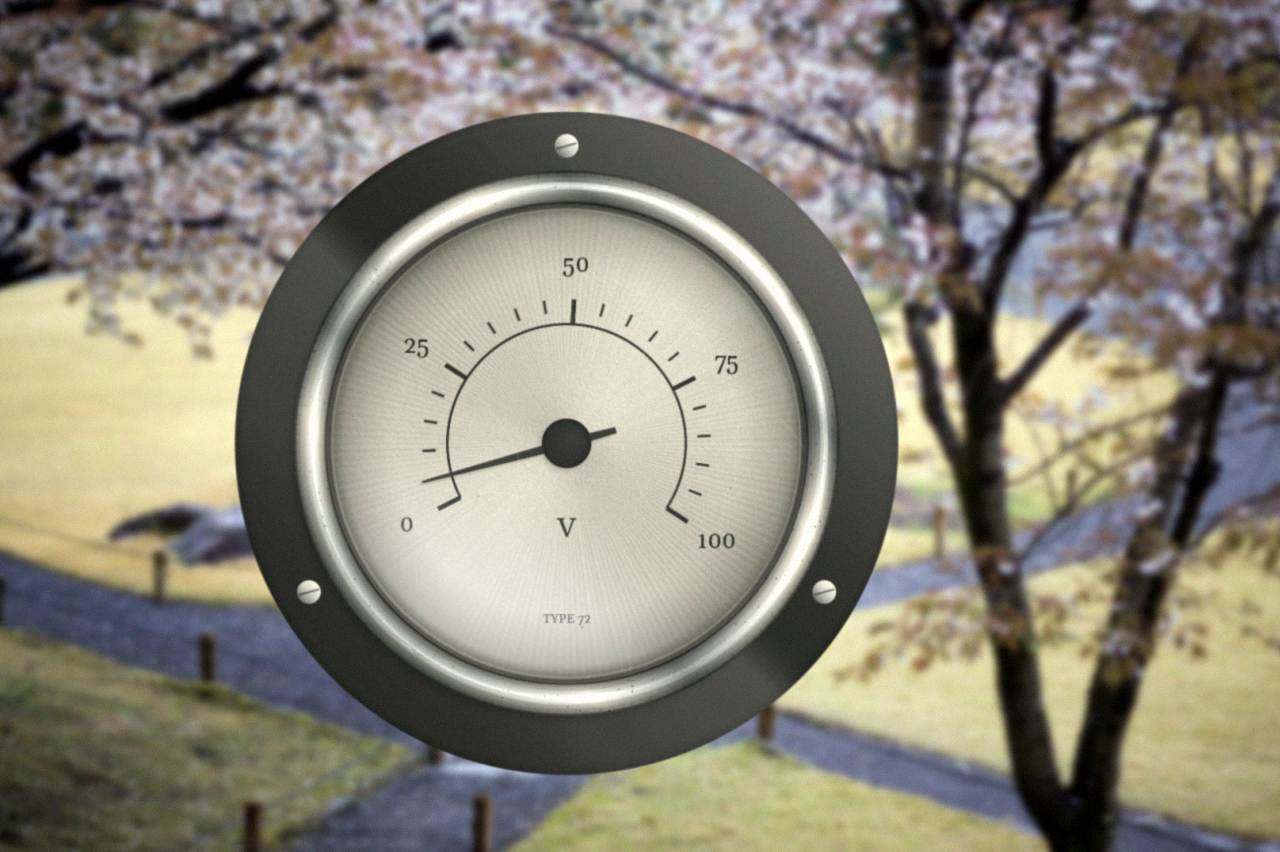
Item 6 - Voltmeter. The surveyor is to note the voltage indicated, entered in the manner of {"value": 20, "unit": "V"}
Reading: {"value": 5, "unit": "V"}
